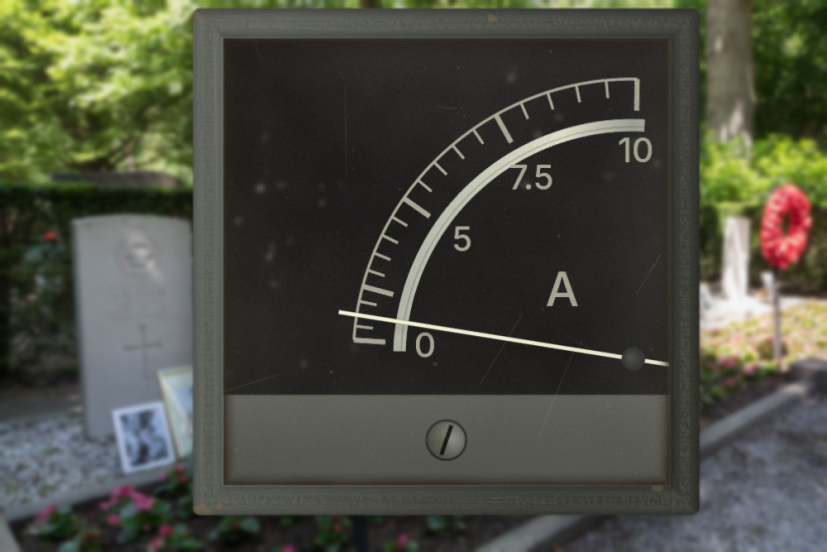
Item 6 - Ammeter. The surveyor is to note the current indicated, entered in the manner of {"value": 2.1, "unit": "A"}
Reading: {"value": 1.5, "unit": "A"}
